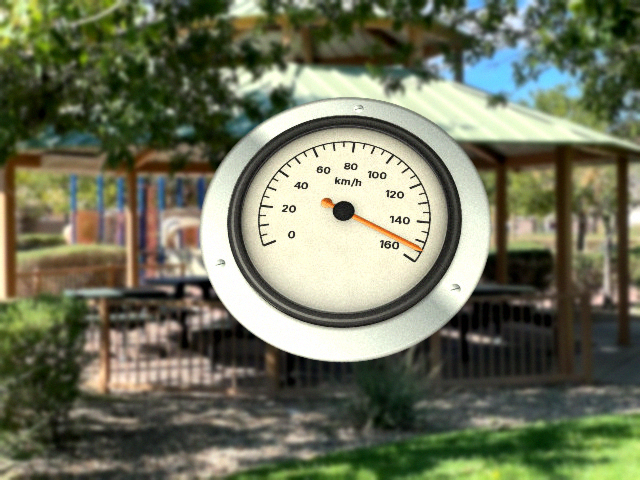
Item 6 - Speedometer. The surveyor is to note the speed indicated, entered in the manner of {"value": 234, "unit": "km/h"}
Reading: {"value": 155, "unit": "km/h"}
